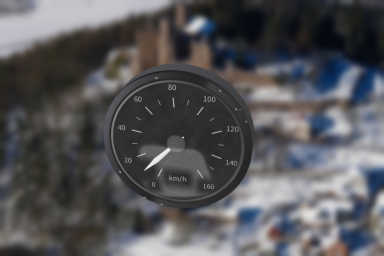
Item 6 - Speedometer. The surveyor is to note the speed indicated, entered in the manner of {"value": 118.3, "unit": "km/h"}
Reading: {"value": 10, "unit": "km/h"}
